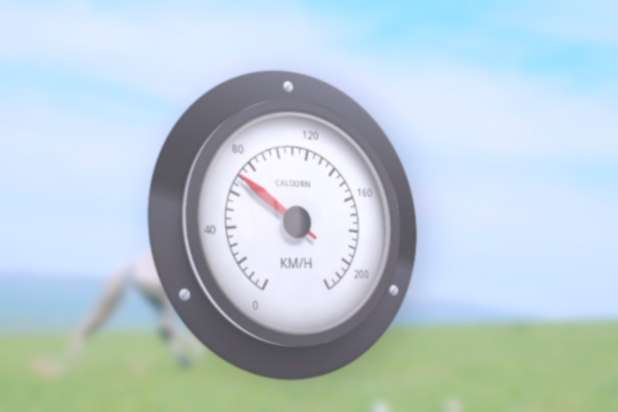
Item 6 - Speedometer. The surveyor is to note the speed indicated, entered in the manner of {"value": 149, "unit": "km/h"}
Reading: {"value": 70, "unit": "km/h"}
